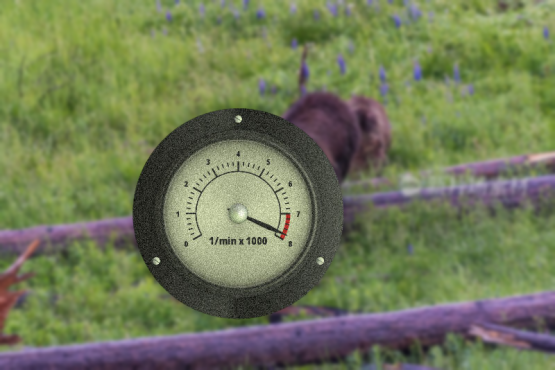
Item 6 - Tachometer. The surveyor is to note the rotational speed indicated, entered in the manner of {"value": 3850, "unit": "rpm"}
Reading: {"value": 7800, "unit": "rpm"}
